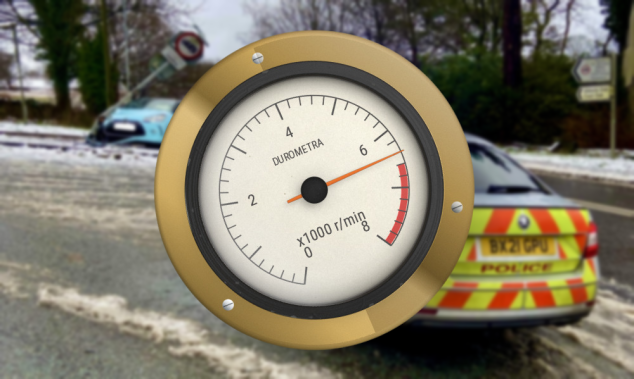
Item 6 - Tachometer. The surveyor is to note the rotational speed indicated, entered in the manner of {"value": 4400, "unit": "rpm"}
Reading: {"value": 6400, "unit": "rpm"}
